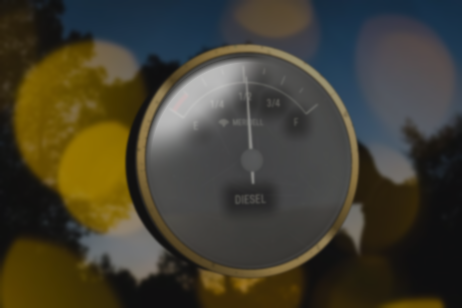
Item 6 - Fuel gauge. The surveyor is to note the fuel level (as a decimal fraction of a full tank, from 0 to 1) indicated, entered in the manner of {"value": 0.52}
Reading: {"value": 0.5}
